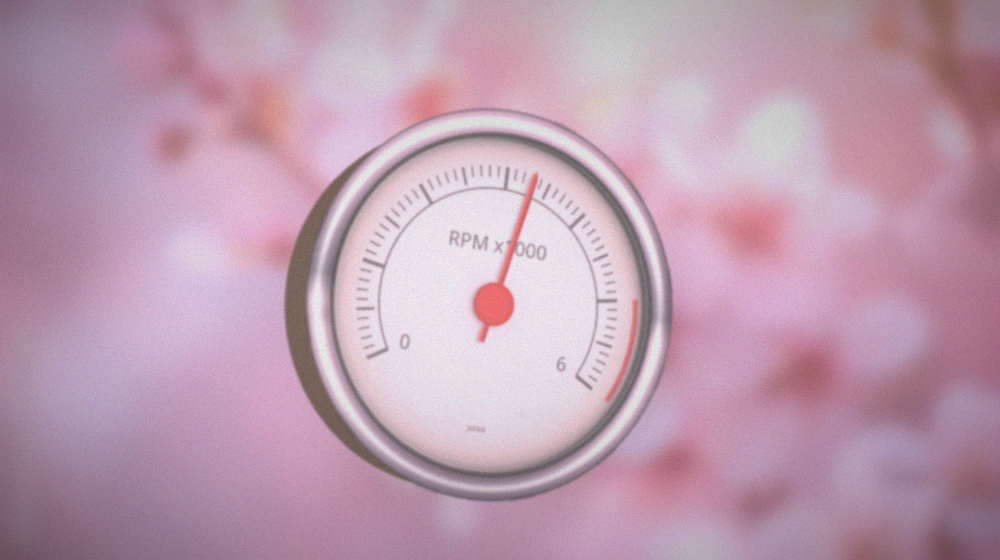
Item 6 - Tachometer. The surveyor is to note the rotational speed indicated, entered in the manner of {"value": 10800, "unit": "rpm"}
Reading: {"value": 3300, "unit": "rpm"}
